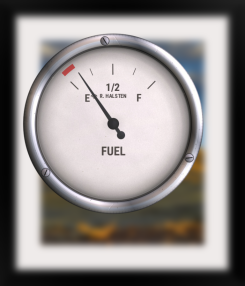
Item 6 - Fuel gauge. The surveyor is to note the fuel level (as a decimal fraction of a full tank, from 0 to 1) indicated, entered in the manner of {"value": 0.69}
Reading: {"value": 0.125}
